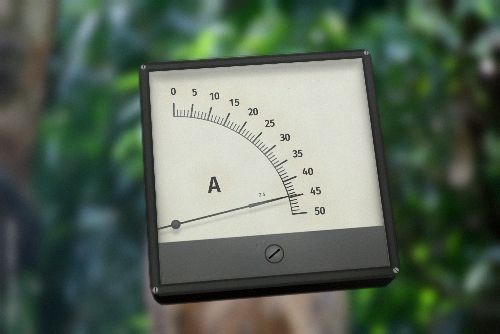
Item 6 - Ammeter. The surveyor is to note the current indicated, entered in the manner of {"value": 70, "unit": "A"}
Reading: {"value": 45, "unit": "A"}
